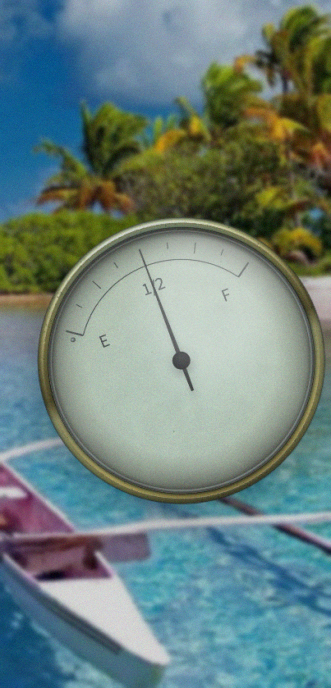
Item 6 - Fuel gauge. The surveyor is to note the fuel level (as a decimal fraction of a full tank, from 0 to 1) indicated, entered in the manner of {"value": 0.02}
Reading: {"value": 0.5}
